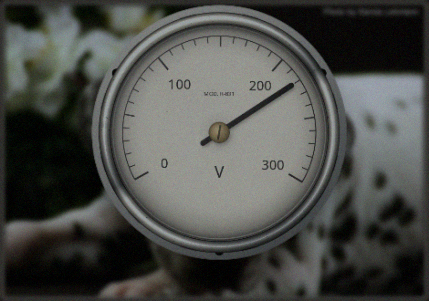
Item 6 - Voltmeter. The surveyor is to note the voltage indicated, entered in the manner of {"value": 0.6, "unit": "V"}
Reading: {"value": 220, "unit": "V"}
